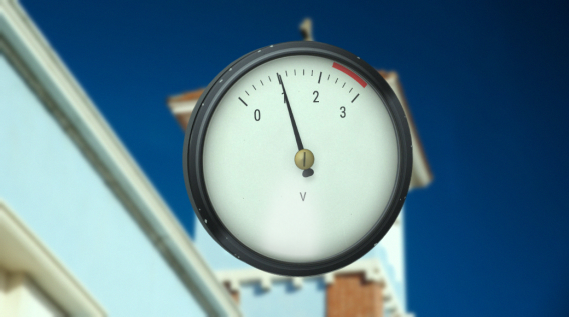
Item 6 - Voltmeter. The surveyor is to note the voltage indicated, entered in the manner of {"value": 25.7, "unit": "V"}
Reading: {"value": 1, "unit": "V"}
